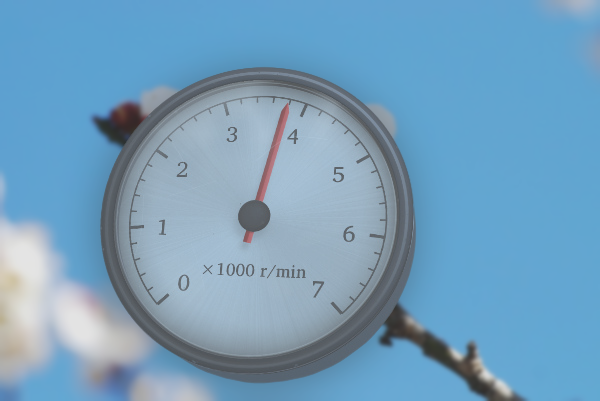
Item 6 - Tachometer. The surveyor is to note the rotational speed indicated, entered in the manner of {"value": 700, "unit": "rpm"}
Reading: {"value": 3800, "unit": "rpm"}
